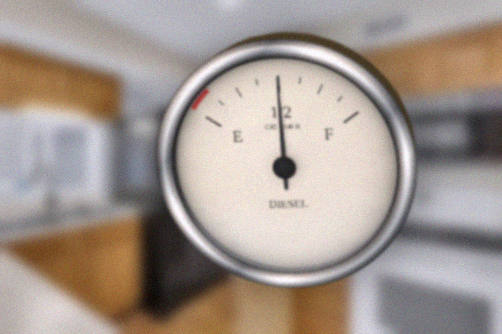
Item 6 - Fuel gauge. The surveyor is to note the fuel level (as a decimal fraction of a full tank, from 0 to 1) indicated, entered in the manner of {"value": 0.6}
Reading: {"value": 0.5}
